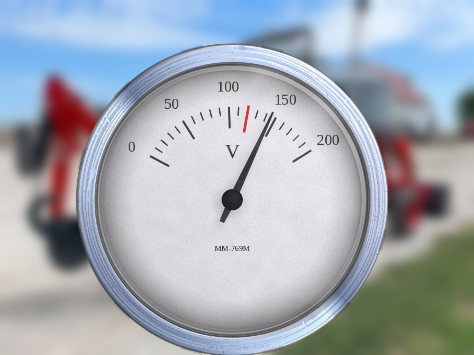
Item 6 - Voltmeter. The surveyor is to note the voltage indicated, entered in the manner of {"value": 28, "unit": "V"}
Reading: {"value": 145, "unit": "V"}
